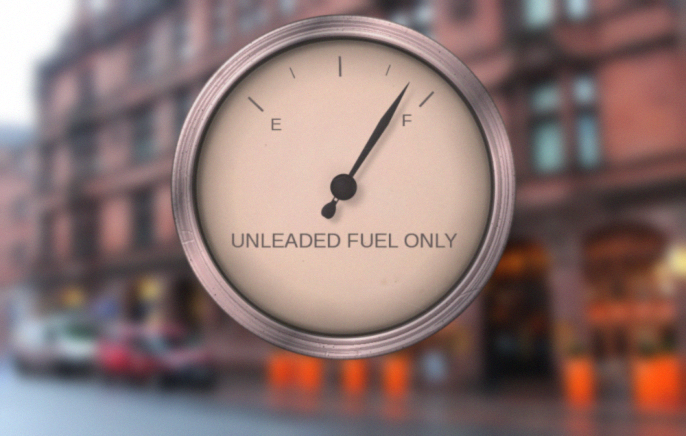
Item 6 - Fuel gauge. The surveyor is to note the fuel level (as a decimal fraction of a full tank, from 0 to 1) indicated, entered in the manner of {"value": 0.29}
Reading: {"value": 0.875}
